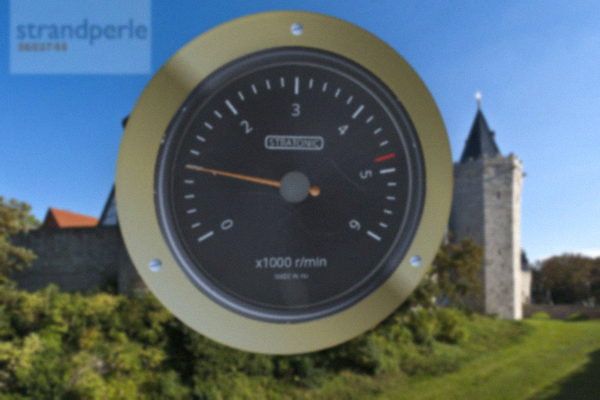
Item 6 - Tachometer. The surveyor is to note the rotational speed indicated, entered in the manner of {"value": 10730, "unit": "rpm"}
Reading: {"value": 1000, "unit": "rpm"}
